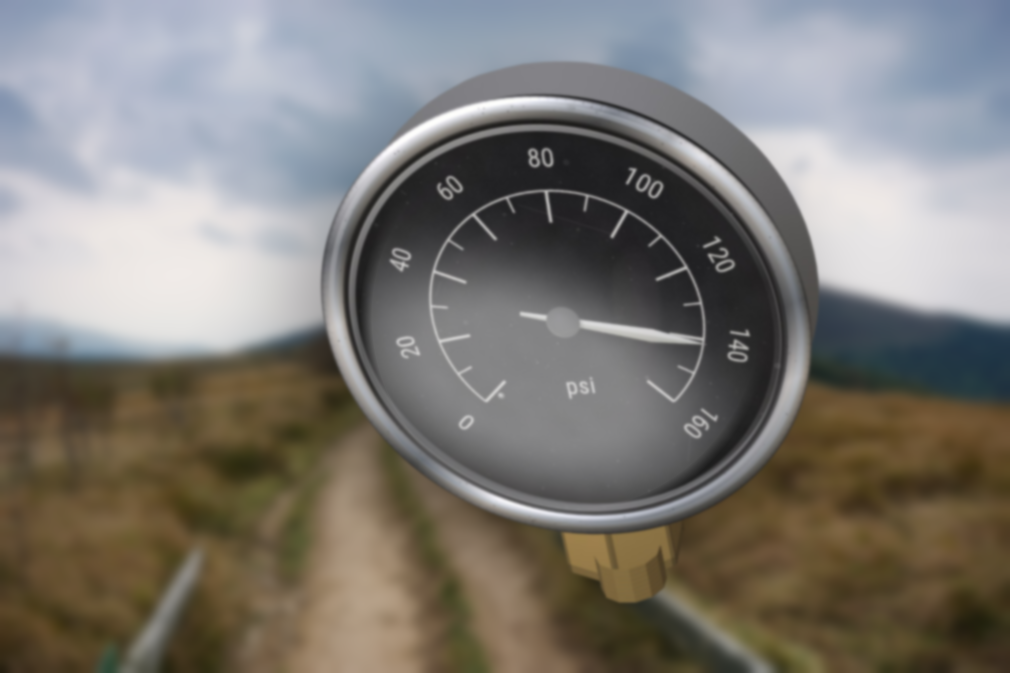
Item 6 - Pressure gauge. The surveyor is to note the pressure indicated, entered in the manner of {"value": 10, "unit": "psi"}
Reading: {"value": 140, "unit": "psi"}
